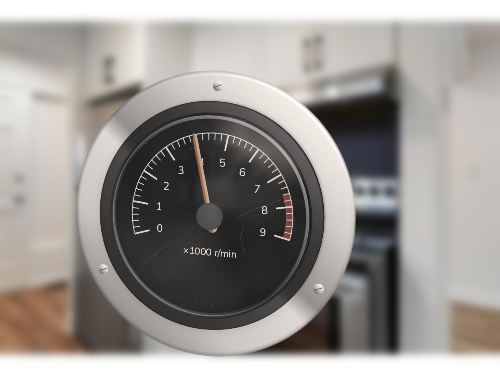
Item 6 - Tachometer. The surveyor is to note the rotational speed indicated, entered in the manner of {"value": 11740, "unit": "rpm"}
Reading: {"value": 4000, "unit": "rpm"}
